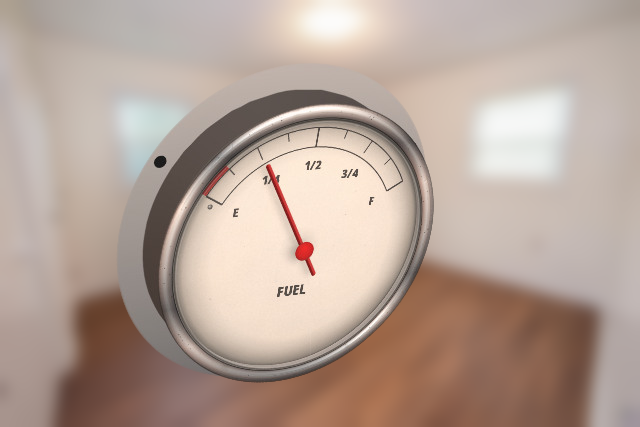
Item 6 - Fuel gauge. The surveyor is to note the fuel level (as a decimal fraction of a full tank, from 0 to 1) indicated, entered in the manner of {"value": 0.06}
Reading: {"value": 0.25}
